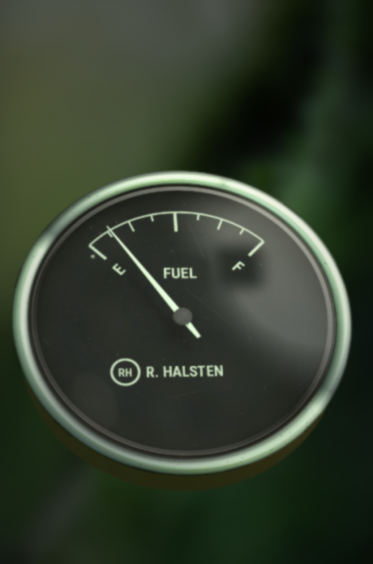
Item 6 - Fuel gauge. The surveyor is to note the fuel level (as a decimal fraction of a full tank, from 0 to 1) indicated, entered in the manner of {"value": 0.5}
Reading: {"value": 0.125}
